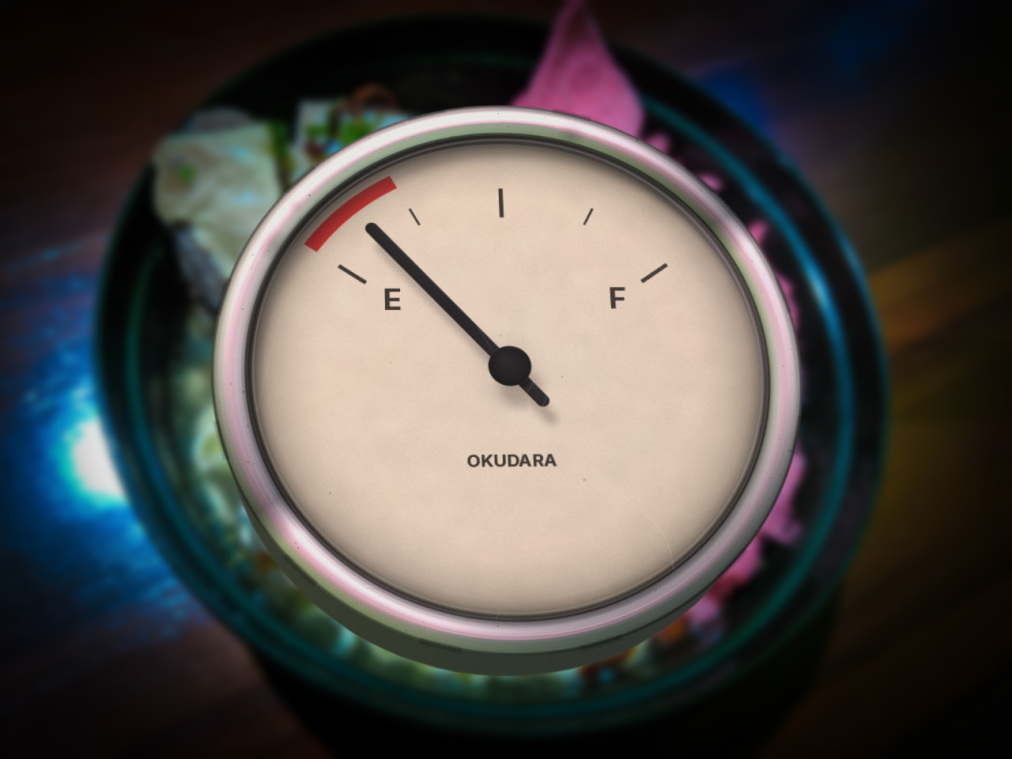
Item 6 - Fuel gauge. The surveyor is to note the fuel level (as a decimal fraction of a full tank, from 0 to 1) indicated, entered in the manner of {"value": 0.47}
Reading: {"value": 0.125}
